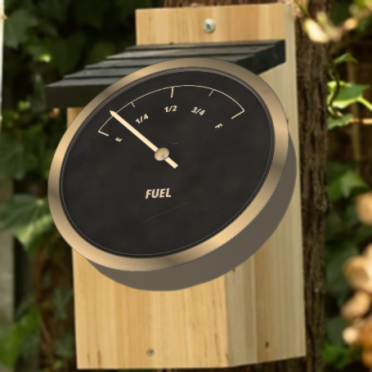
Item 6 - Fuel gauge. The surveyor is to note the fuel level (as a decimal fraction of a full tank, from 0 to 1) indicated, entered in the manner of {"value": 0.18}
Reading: {"value": 0.125}
